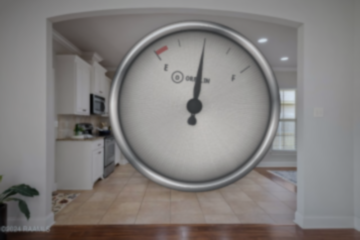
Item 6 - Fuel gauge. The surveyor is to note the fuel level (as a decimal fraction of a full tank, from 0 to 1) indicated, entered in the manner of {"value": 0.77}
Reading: {"value": 0.5}
